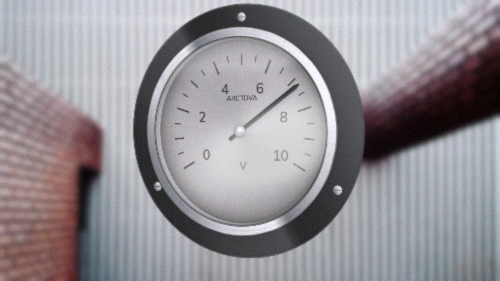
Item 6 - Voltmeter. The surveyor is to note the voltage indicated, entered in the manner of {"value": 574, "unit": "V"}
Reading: {"value": 7.25, "unit": "V"}
